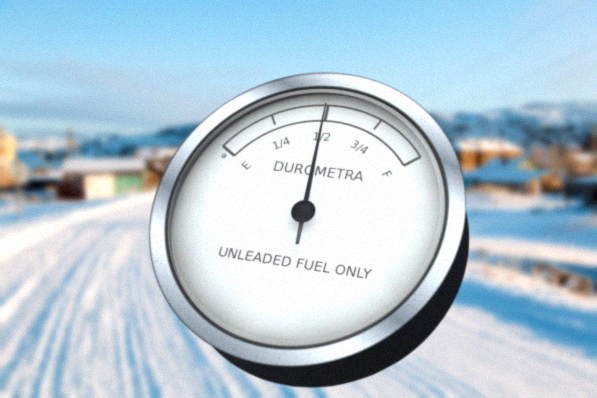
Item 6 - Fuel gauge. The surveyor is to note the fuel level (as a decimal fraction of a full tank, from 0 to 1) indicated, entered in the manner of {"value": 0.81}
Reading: {"value": 0.5}
